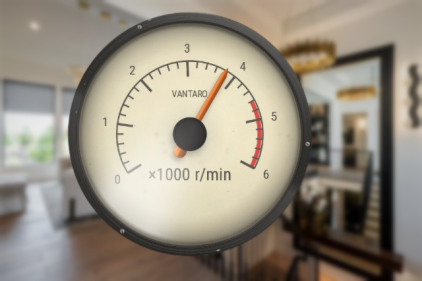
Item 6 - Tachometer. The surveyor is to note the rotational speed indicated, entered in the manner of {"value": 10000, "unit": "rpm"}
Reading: {"value": 3800, "unit": "rpm"}
